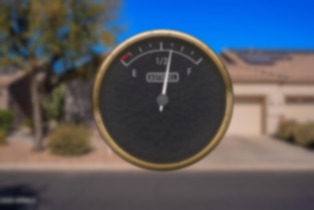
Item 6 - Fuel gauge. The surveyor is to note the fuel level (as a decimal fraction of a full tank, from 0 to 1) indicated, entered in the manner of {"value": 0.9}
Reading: {"value": 0.625}
